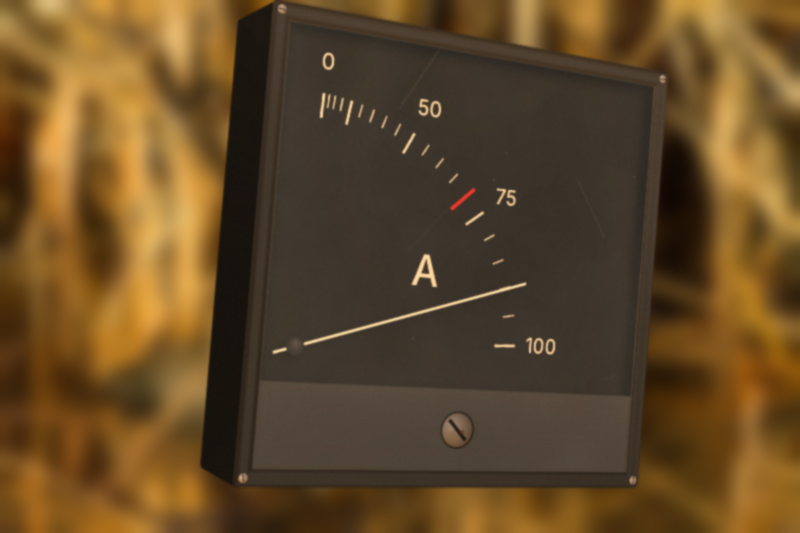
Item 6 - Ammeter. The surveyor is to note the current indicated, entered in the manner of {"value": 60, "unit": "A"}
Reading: {"value": 90, "unit": "A"}
